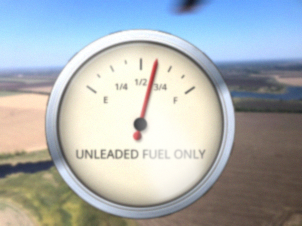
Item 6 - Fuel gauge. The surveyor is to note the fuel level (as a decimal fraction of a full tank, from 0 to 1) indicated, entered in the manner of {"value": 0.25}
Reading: {"value": 0.625}
